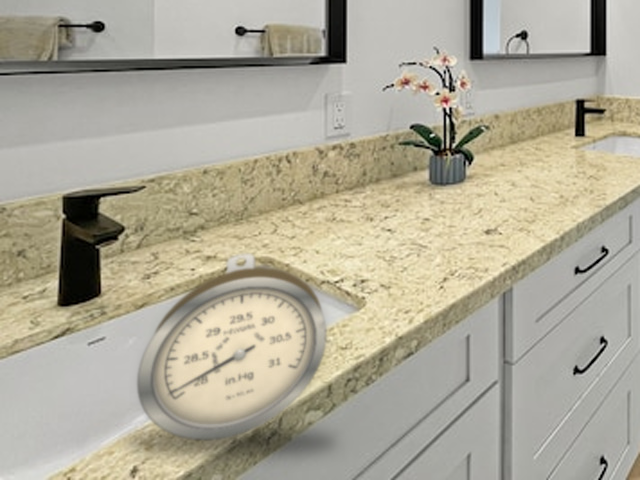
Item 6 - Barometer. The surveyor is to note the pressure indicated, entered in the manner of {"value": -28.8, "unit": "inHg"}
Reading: {"value": 28.1, "unit": "inHg"}
